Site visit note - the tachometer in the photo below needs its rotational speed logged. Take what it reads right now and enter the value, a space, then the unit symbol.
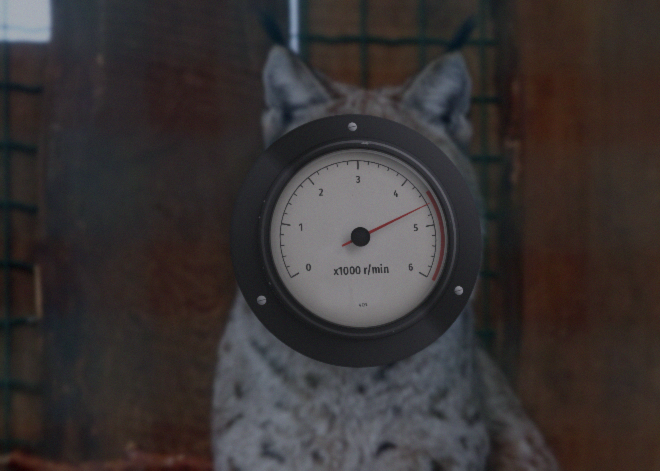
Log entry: 4600 rpm
